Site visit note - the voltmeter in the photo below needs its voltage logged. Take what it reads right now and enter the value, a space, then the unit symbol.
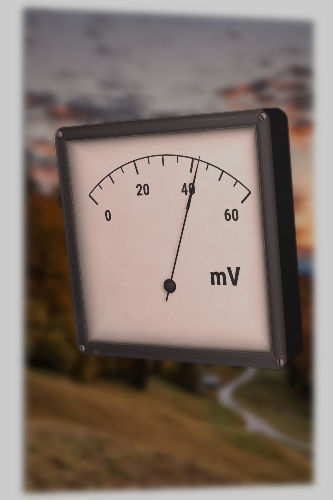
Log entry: 42.5 mV
